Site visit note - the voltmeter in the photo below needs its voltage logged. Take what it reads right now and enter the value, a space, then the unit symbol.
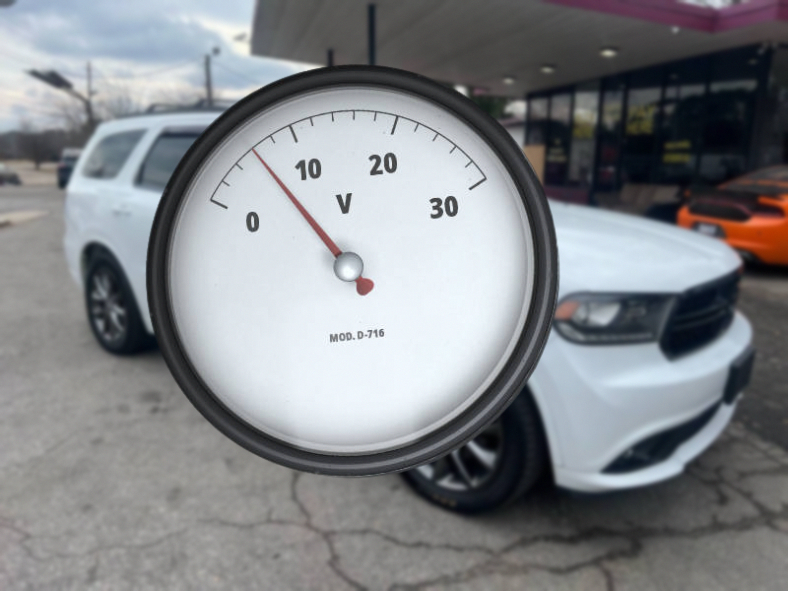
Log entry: 6 V
